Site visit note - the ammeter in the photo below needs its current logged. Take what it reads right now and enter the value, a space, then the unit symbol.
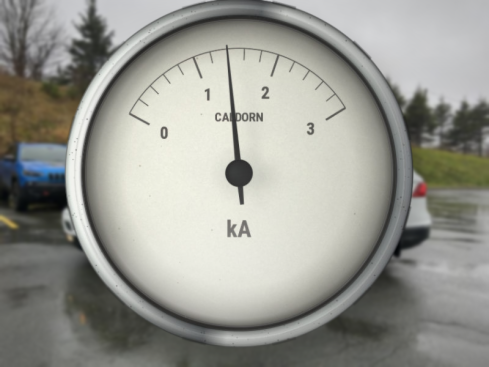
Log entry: 1.4 kA
